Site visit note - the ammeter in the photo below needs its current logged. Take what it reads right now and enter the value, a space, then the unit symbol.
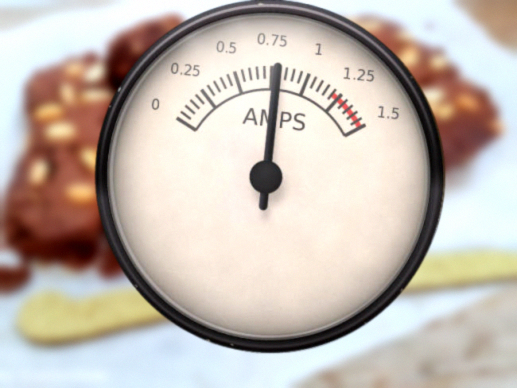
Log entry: 0.8 A
